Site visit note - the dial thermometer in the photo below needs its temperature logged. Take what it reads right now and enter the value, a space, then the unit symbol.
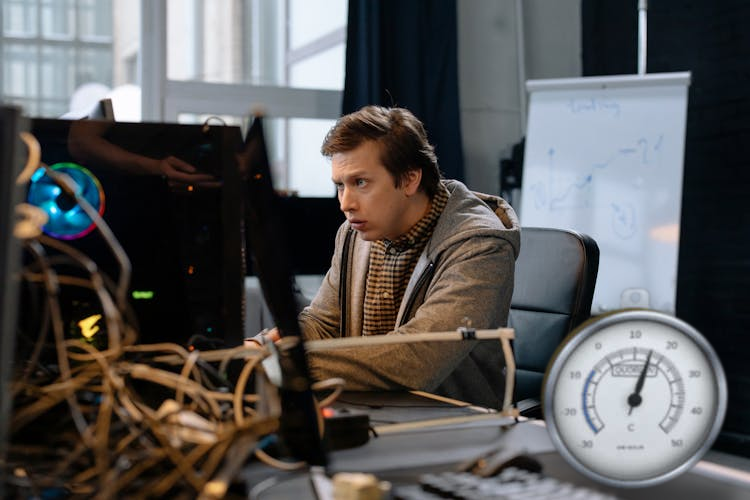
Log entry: 15 °C
